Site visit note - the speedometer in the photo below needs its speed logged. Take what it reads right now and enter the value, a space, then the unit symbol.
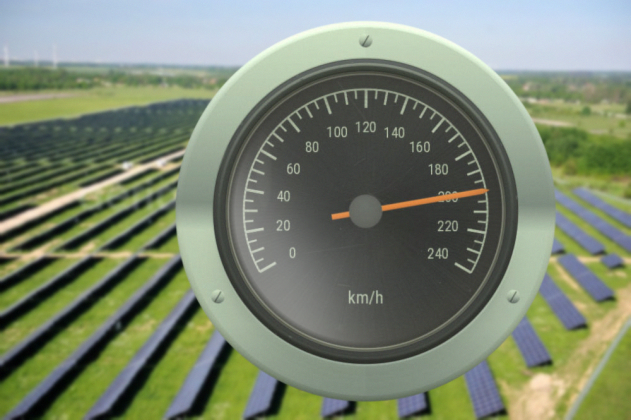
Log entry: 200 km/h
